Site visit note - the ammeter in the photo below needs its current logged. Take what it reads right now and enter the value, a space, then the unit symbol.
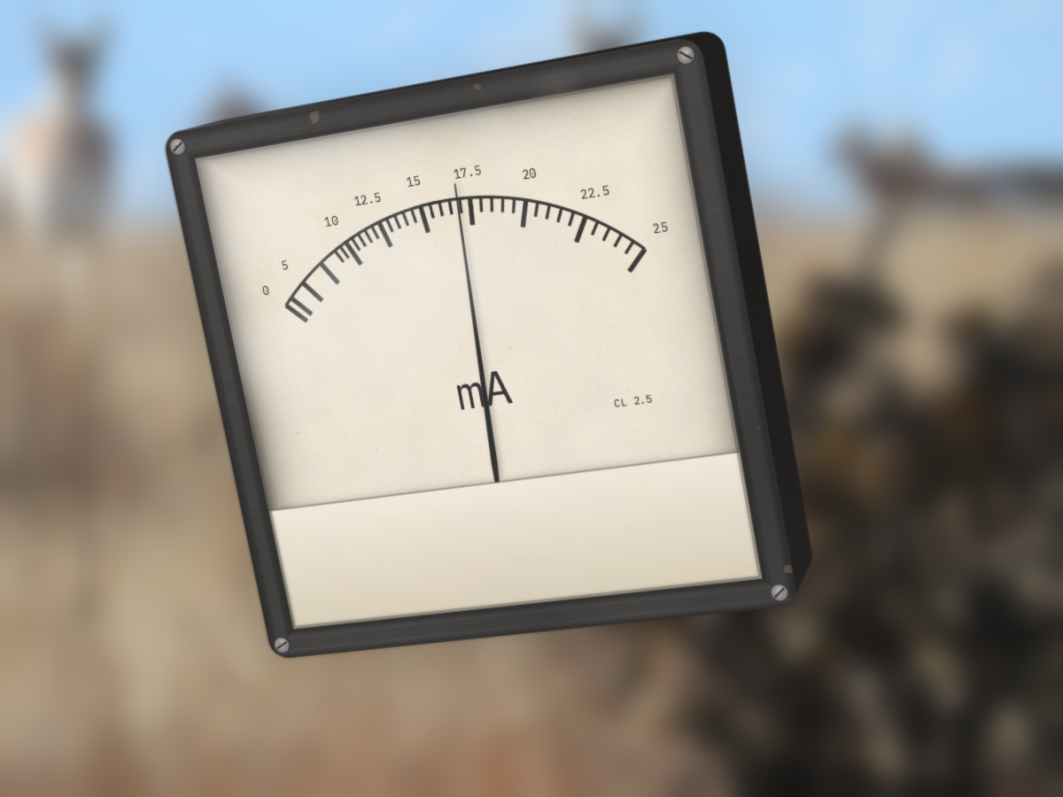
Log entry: 17 mA
